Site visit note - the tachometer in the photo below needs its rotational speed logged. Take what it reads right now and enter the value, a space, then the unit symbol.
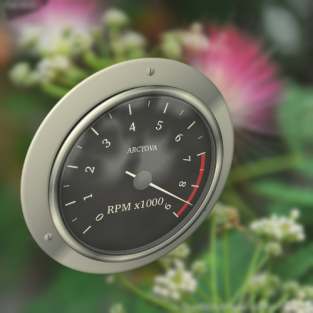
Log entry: 8500 rpm
